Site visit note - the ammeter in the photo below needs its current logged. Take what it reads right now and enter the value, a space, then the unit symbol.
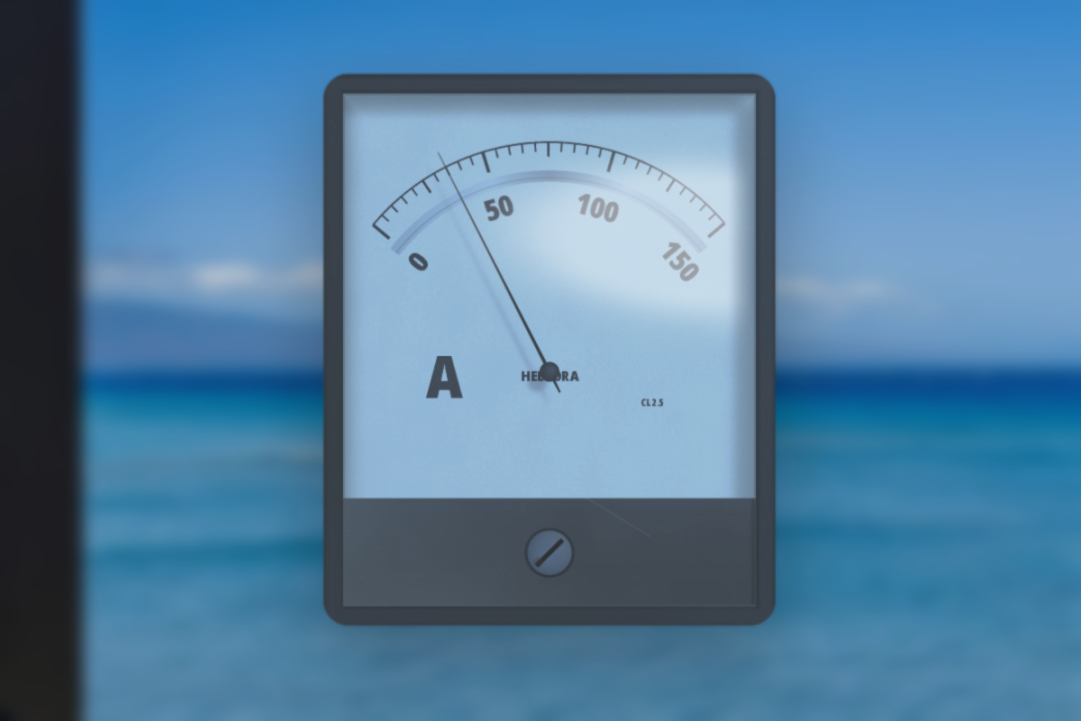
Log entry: 35 A
